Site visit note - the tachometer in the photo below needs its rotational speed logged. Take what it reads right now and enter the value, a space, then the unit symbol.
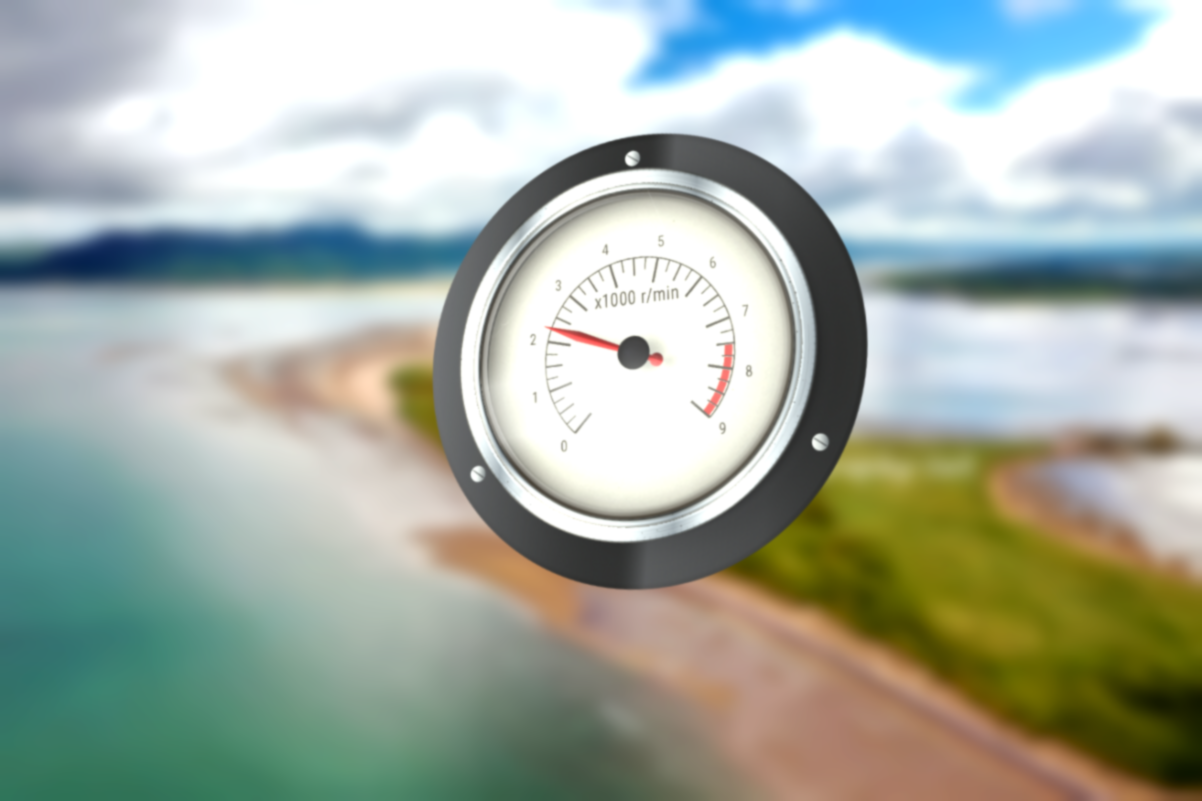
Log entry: 2250 rpm
